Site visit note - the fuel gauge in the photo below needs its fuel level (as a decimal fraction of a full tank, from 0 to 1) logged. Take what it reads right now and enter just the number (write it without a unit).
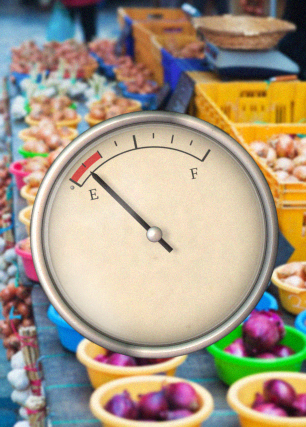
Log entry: 0.125
